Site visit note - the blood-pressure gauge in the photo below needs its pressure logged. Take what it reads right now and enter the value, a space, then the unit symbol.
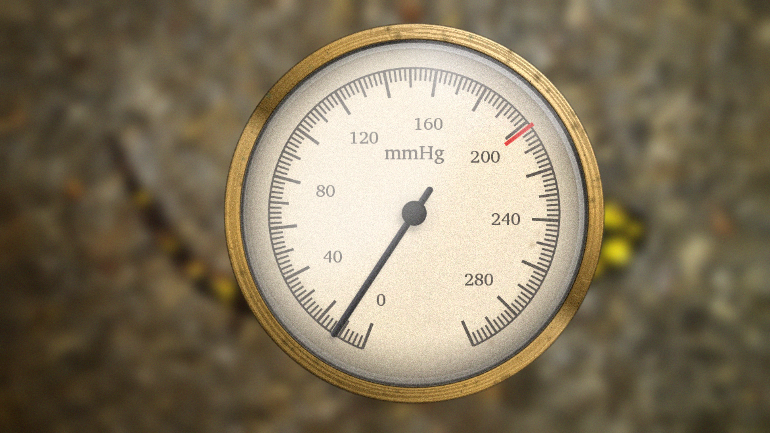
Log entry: 12 mmHg
